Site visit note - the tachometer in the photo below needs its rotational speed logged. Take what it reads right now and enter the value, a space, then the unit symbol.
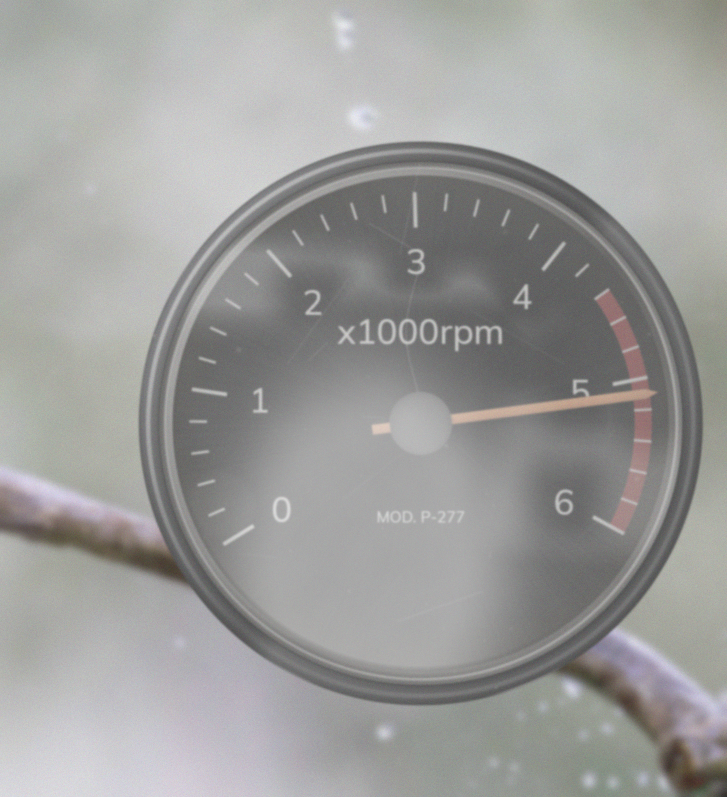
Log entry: 5100 rpm
